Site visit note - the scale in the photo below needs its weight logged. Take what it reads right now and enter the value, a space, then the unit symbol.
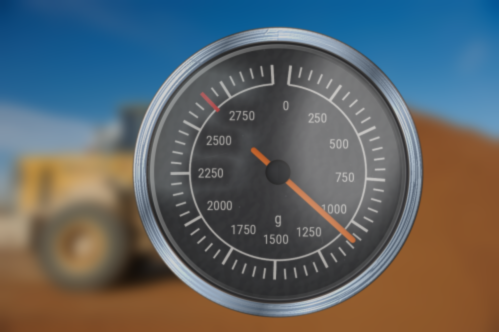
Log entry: 1075 g
